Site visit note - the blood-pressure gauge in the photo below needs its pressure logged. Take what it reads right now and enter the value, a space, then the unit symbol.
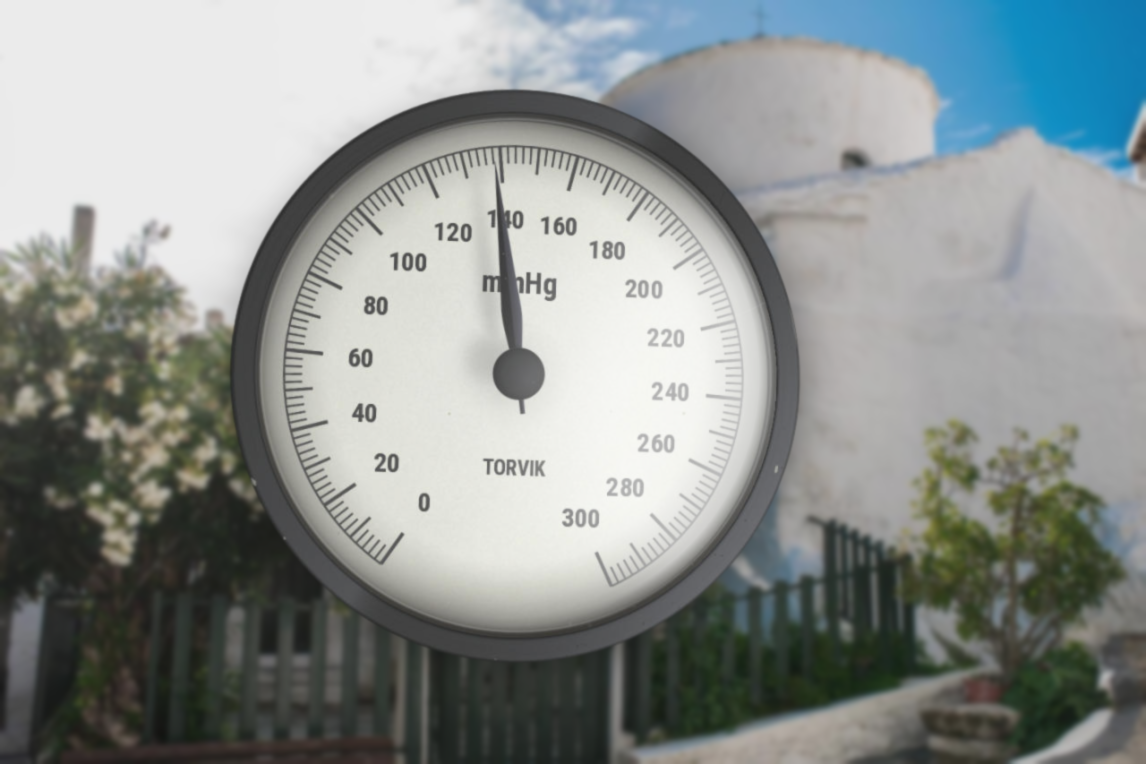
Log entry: 138 mmHg
